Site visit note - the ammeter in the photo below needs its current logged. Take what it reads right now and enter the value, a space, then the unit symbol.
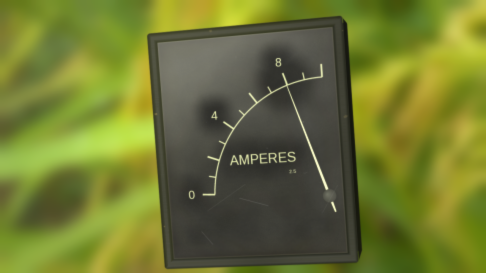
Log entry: 8 A
